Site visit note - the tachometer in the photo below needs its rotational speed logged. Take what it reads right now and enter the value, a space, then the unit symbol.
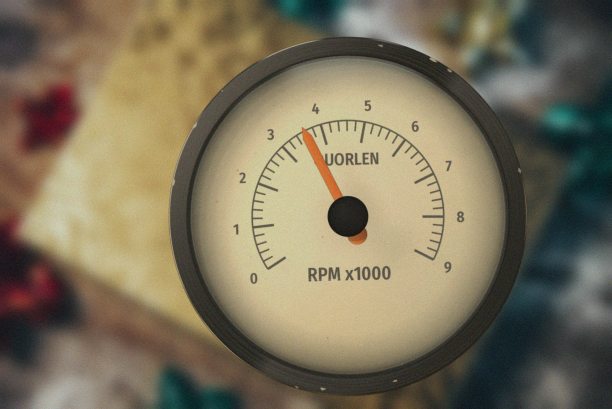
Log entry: 3600 rpm
